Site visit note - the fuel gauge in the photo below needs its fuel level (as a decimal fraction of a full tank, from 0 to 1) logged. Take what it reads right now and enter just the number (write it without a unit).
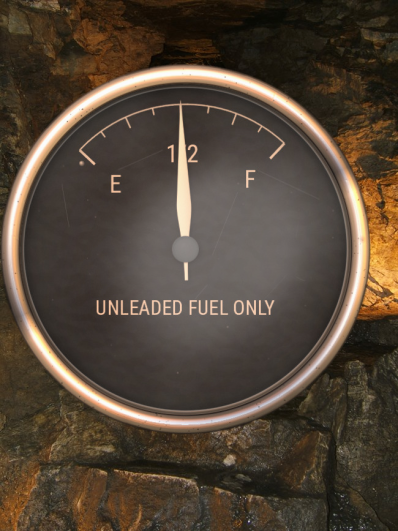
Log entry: 0.5
